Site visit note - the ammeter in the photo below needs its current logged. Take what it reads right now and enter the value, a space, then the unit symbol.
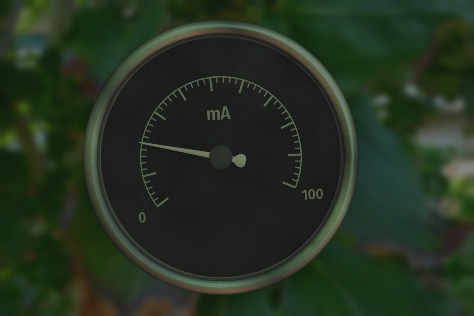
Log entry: 20 mA
